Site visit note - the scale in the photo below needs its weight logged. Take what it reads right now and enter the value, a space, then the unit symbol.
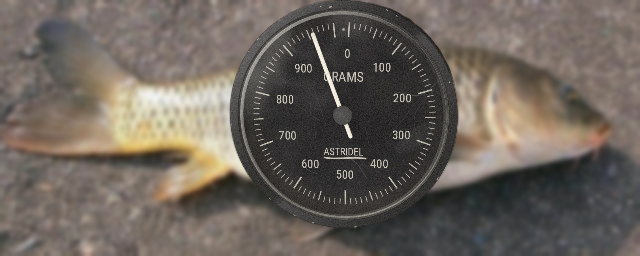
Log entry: 960 g
